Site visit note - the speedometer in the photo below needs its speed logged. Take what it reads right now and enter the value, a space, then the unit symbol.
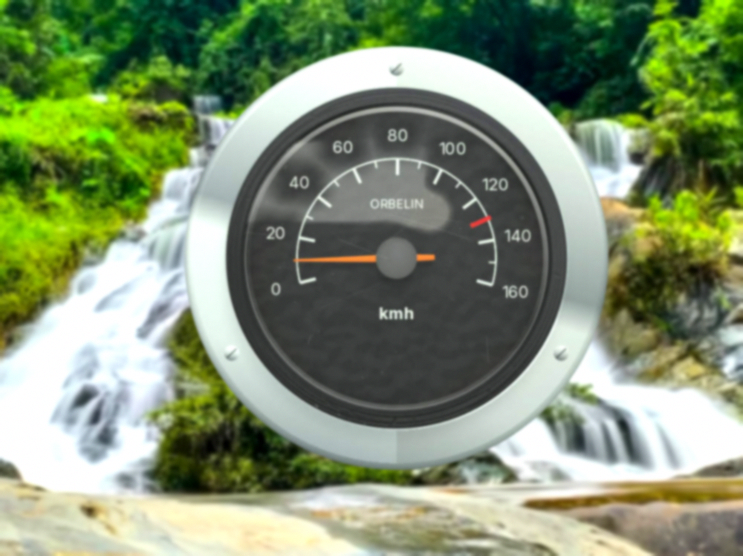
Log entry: 10 km/h
